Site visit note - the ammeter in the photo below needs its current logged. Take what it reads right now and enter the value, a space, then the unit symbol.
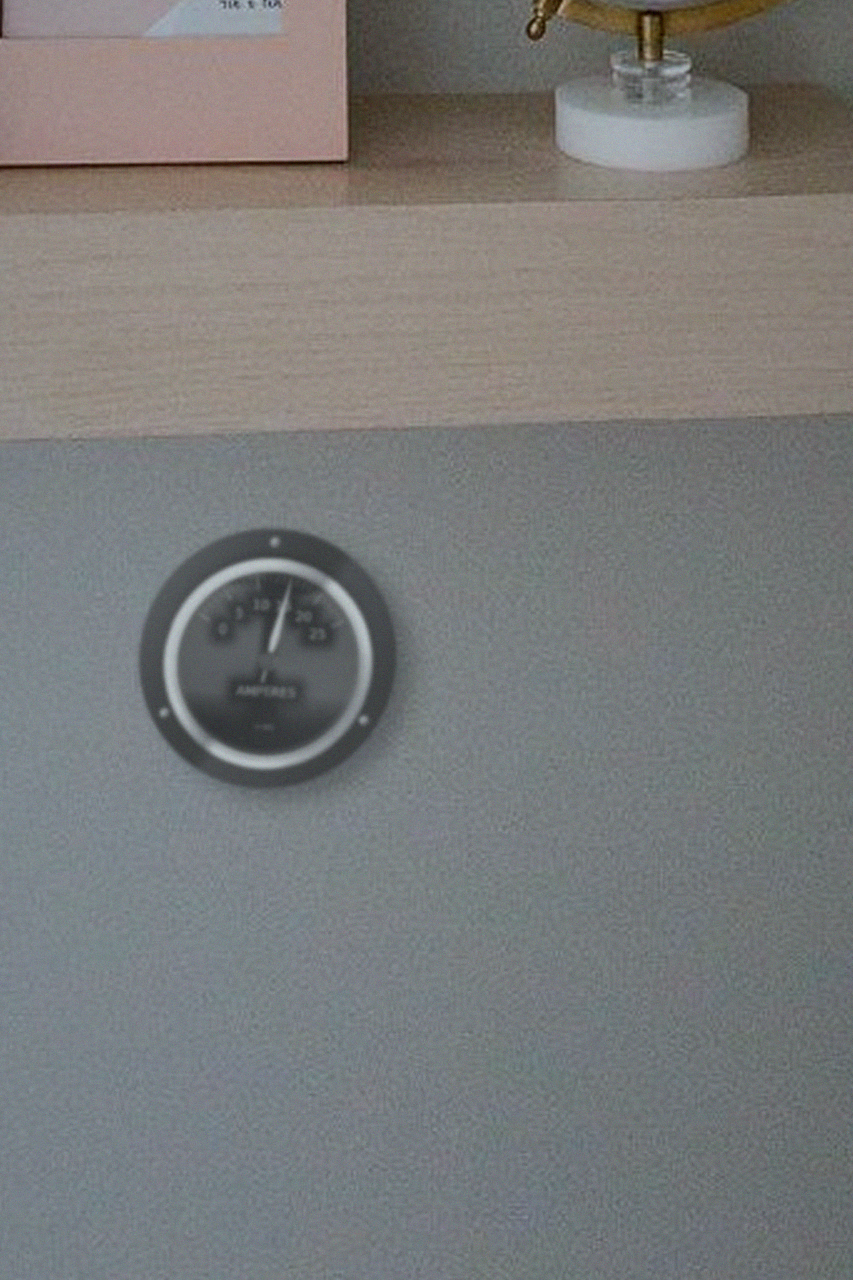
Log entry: 15 A
